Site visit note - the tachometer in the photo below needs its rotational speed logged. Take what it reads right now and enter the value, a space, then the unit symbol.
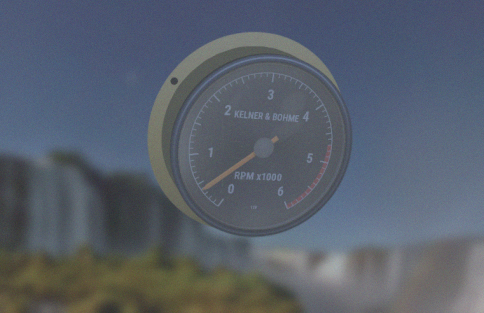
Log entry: 400 rpm
